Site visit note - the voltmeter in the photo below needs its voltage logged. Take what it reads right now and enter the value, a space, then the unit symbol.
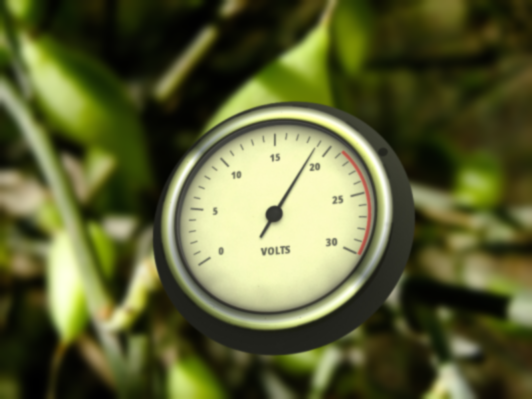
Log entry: 19 V
